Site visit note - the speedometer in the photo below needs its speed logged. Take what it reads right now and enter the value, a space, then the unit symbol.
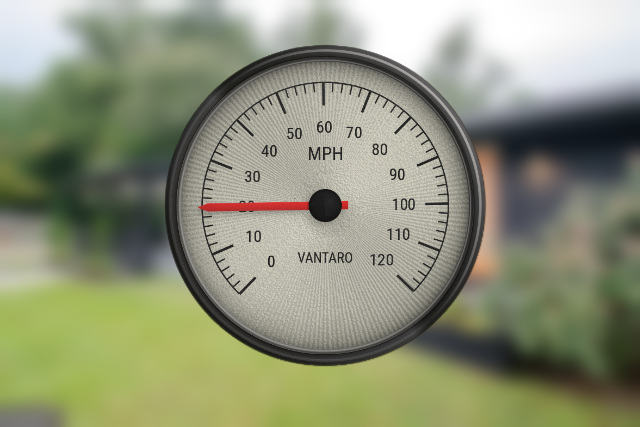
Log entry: 20 mph
